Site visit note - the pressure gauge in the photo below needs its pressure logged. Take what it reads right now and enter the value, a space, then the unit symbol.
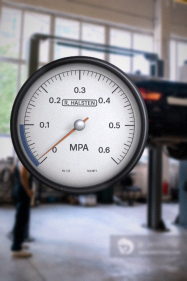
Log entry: 0.01 MPa
